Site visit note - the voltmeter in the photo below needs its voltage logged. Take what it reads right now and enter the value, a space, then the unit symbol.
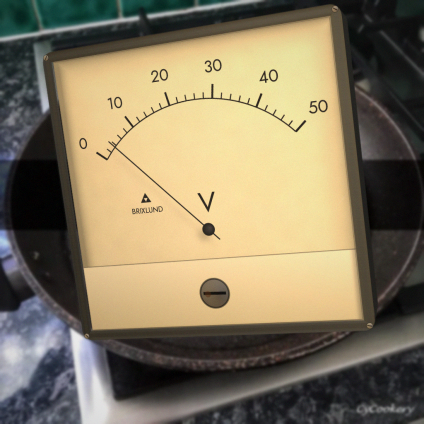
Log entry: 4 V
